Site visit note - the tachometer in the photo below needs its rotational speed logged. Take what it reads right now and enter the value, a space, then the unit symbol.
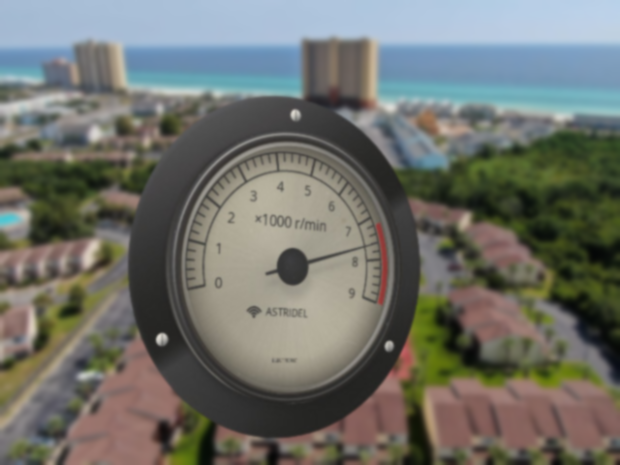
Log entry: 7600 rpm
